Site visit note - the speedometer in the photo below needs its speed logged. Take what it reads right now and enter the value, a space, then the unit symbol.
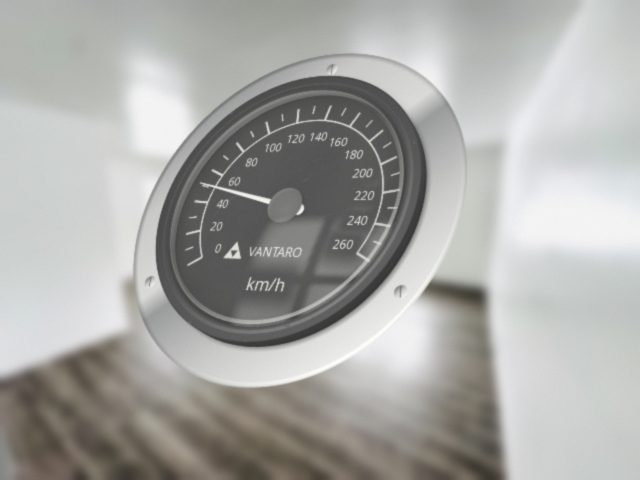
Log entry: 50 km/h
